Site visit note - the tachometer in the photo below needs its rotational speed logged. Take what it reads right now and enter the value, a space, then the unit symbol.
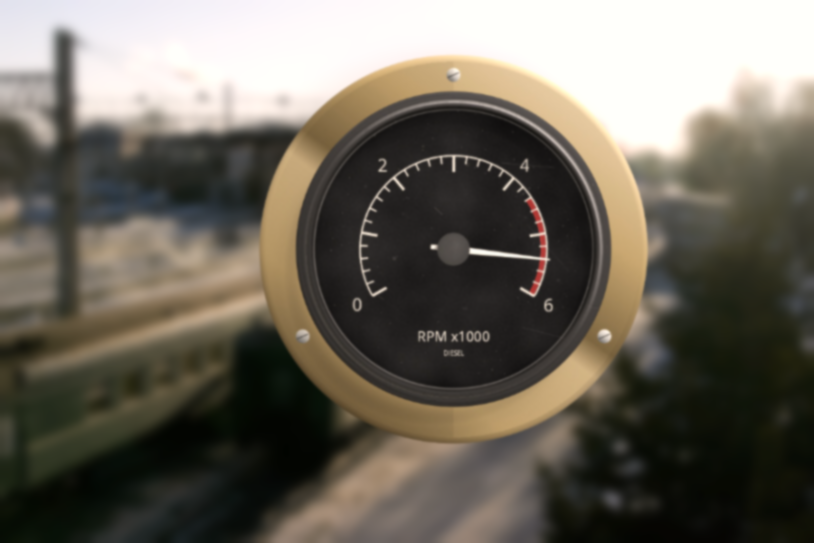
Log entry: 5400 rpm
